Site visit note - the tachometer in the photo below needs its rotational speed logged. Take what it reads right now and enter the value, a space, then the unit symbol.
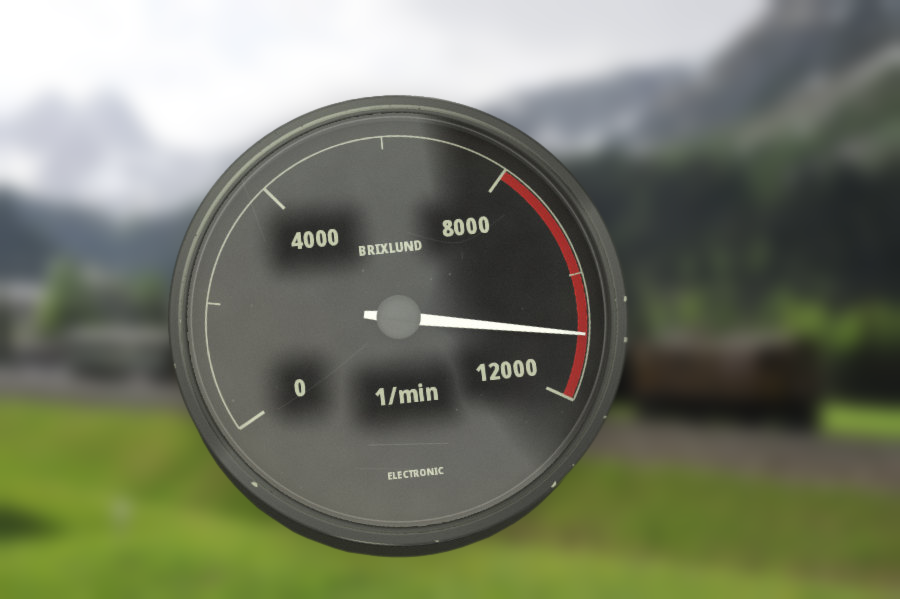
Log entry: 11000 rpm
